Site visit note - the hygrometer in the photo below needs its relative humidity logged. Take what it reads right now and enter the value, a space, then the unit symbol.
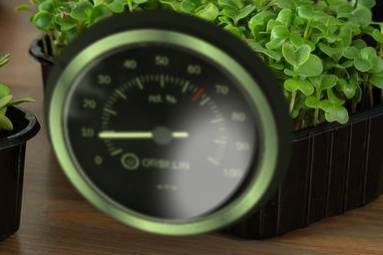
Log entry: 10 %
